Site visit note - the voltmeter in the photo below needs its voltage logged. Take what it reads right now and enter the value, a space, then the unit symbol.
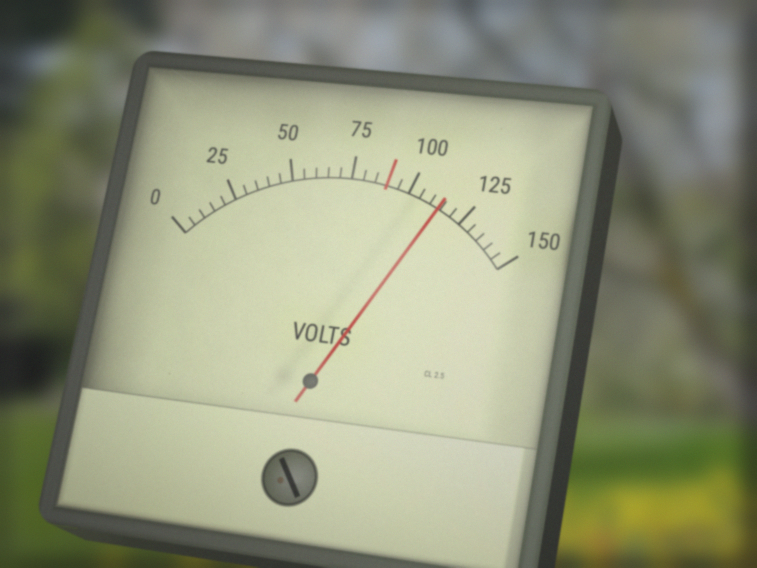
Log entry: 115 V
